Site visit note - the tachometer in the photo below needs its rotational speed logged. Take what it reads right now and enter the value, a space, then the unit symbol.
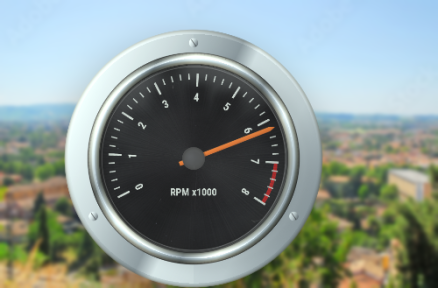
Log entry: 6200 rpm
